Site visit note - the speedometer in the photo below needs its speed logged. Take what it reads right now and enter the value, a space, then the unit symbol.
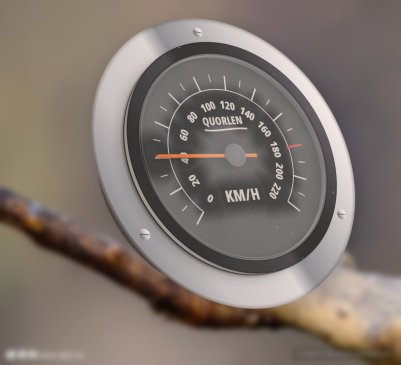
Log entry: 40 km/h
